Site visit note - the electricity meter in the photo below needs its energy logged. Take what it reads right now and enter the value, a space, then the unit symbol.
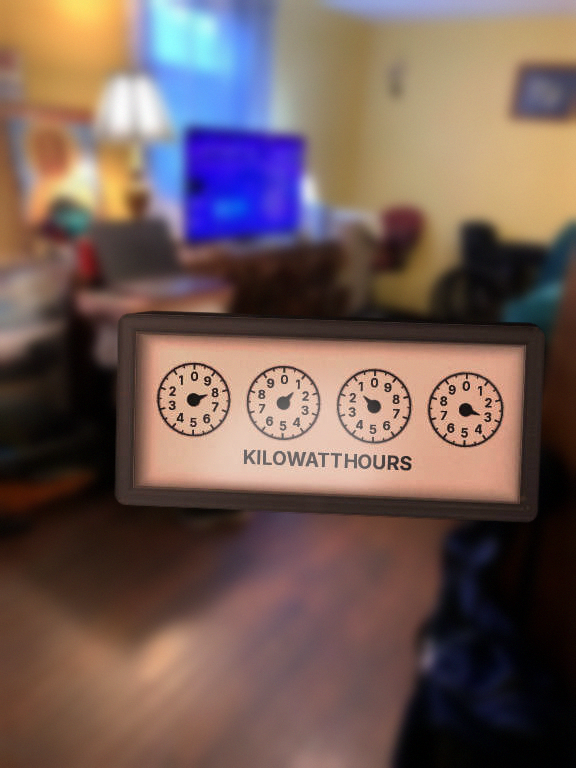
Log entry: 8113 kWh
